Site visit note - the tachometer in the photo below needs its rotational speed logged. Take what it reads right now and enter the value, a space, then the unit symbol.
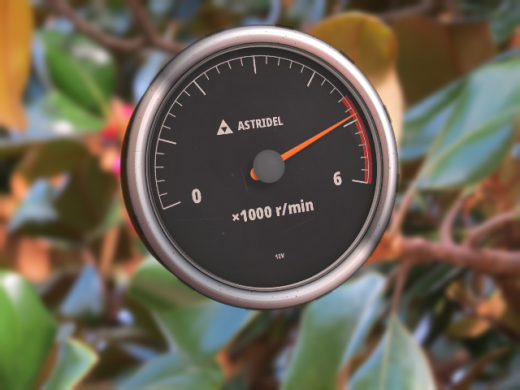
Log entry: 4900 rpm
